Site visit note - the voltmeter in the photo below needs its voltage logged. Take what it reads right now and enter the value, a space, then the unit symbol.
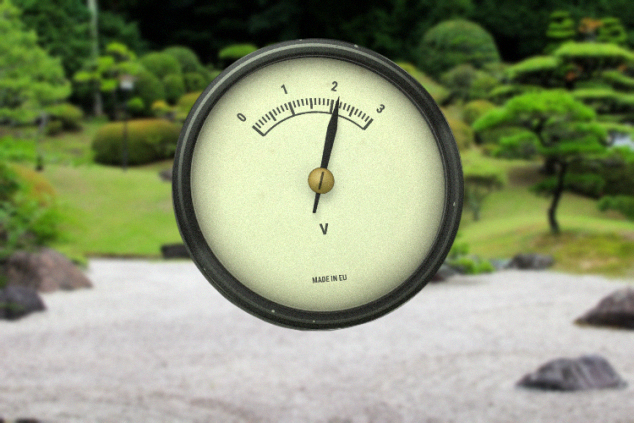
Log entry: 2.1 V
